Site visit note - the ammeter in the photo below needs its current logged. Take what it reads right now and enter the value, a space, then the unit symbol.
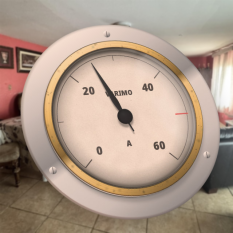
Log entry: 25 A
